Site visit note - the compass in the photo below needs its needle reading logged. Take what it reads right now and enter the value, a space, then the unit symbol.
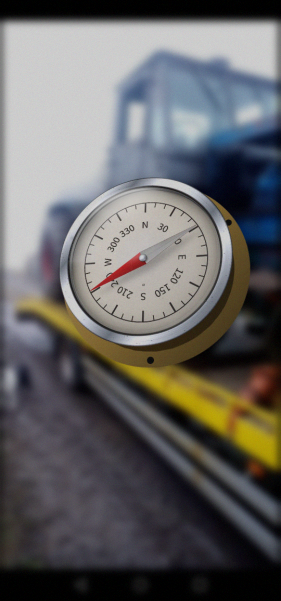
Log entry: 240 °
